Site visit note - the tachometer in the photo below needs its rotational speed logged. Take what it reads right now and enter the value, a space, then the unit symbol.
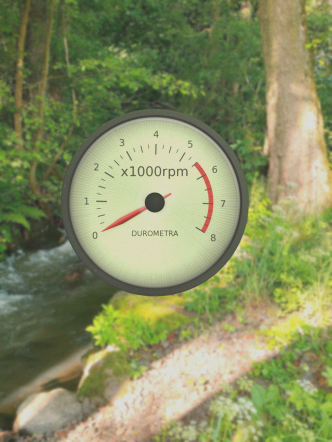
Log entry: 0 rpm
